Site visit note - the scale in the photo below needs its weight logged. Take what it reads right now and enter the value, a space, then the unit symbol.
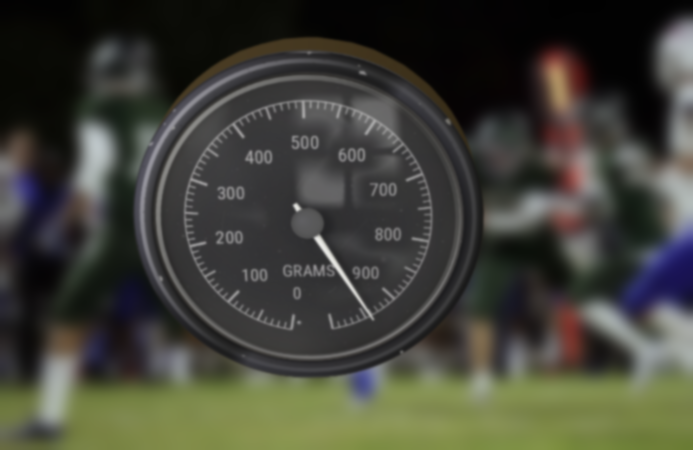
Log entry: 940 g
